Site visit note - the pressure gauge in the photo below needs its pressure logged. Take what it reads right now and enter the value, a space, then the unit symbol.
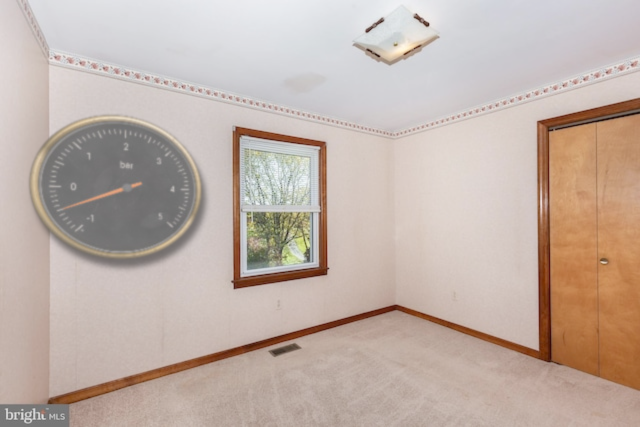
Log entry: -0.5 bar
